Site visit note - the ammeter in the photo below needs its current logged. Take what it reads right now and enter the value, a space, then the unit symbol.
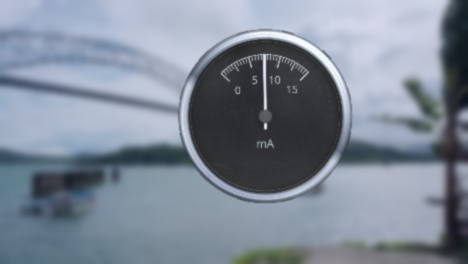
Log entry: 7.5 mA
